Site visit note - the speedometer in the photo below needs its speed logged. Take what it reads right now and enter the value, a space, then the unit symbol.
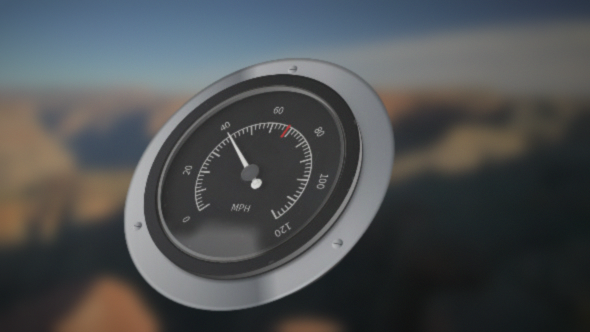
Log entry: 40 mph
